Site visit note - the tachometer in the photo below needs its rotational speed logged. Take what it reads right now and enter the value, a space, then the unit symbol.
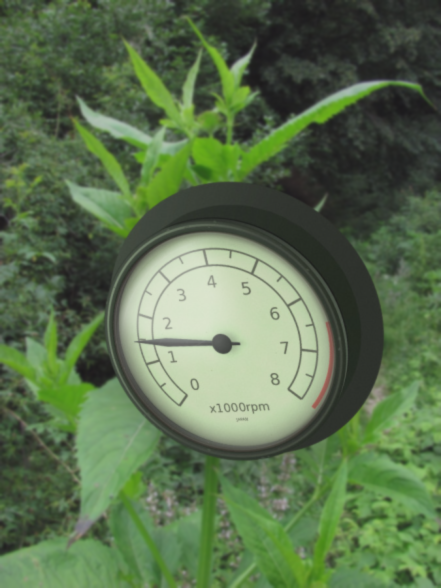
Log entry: 1500 rpm
